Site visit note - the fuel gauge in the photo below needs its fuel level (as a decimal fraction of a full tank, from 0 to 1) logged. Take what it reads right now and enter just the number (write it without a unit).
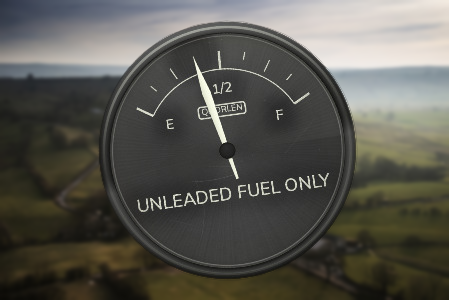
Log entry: 0.375
